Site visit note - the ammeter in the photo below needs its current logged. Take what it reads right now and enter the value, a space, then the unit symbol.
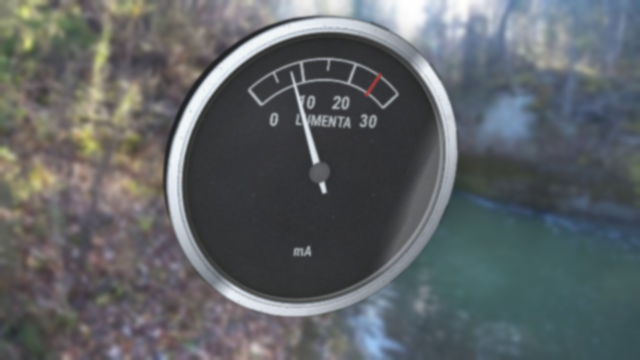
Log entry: 7.5 mA
